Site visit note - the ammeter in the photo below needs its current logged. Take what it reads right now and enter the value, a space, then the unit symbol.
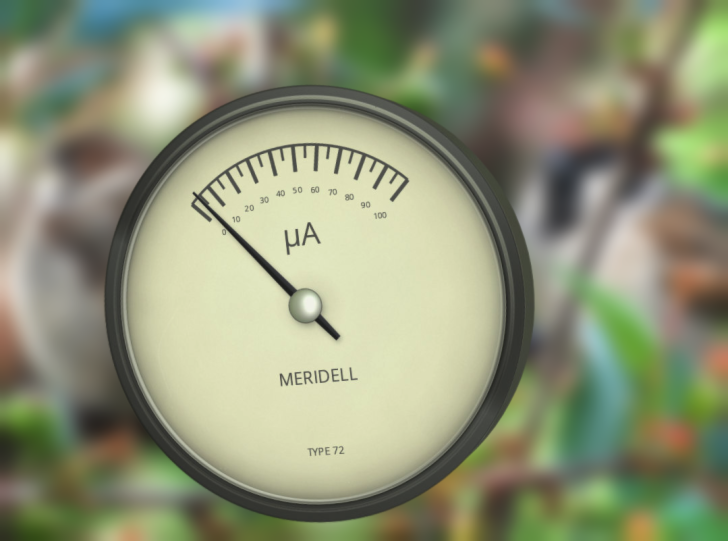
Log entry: 5 µA
